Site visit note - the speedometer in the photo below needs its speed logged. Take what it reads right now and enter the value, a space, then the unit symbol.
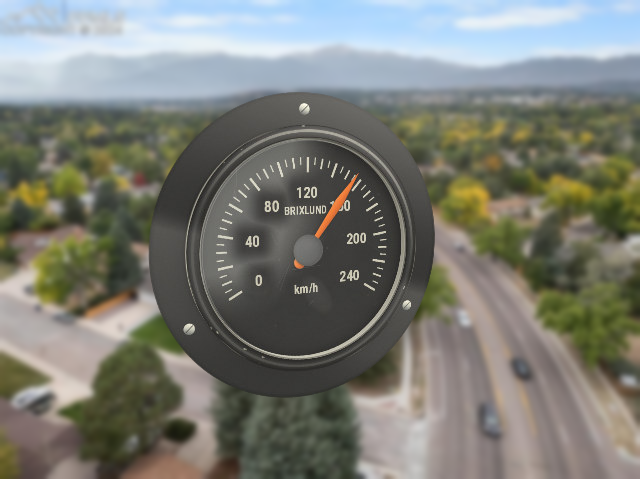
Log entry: 155 km/h
